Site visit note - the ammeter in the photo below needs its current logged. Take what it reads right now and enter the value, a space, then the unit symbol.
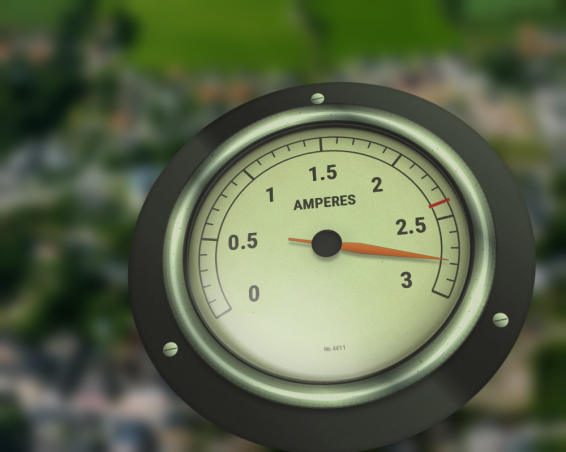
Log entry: 2.8 A
